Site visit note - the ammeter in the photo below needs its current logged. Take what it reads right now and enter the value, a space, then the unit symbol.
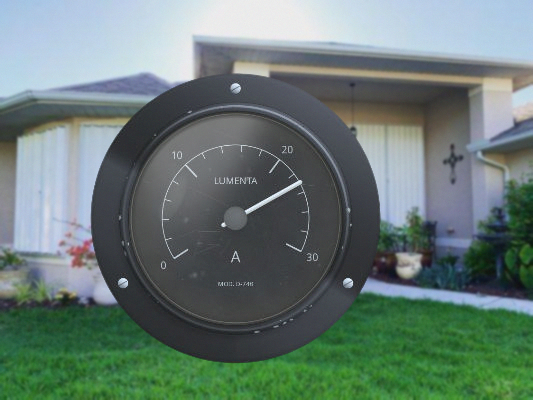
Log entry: 23 A
